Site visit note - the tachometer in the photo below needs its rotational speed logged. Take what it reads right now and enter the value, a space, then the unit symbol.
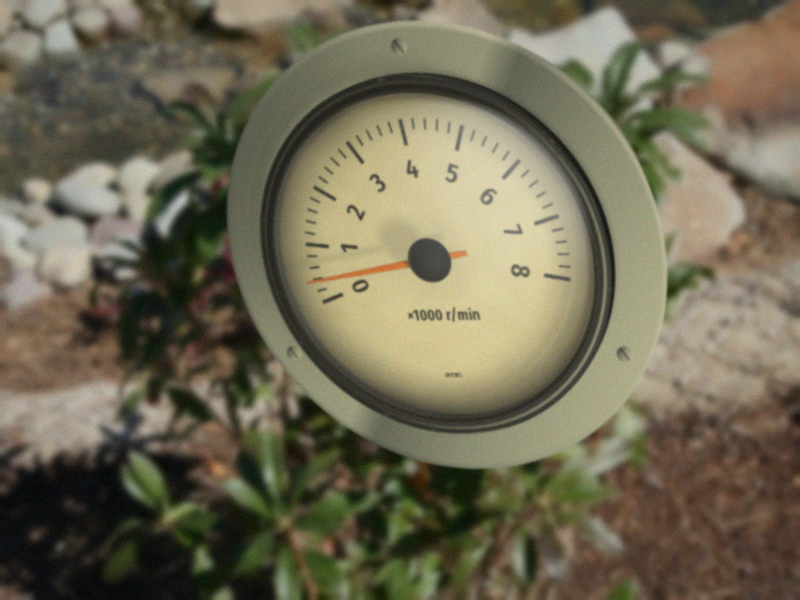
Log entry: 400 rpm
